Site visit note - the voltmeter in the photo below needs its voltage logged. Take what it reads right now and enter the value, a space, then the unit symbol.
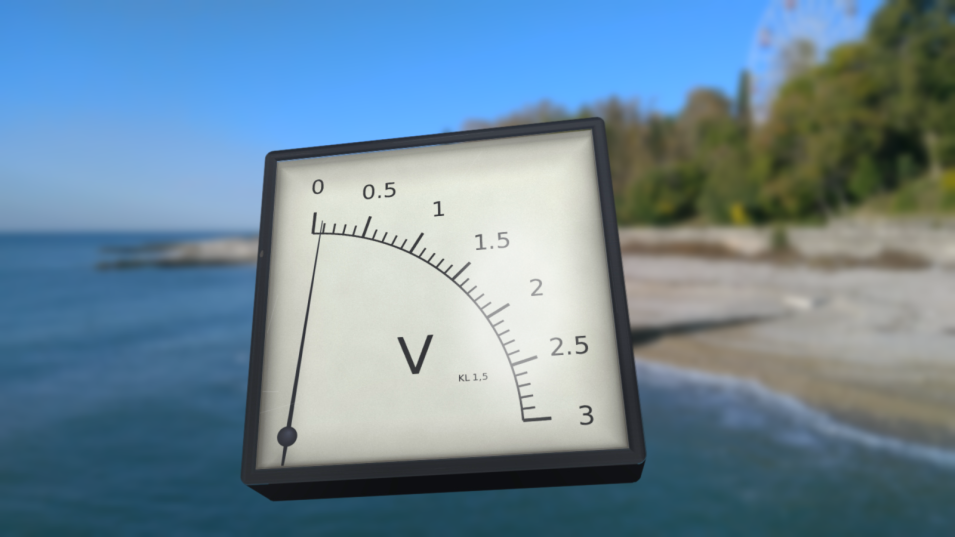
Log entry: 0.1 V
